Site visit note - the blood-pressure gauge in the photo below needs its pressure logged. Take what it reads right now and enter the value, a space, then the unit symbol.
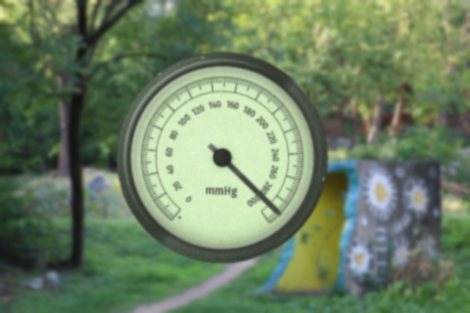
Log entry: 290 mmHg
